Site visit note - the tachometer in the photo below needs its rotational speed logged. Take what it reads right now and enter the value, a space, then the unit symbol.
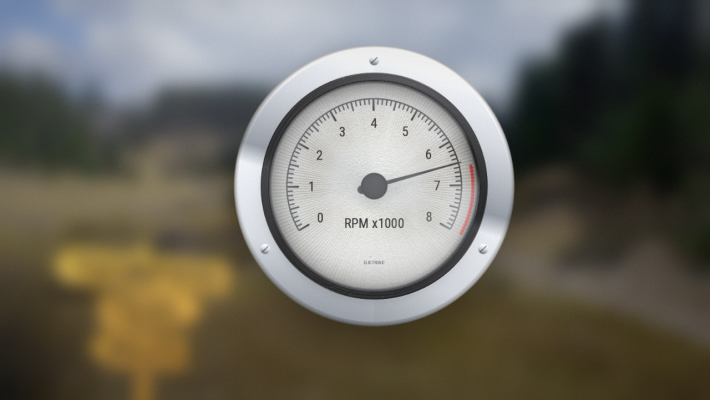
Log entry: 6500 rpm
